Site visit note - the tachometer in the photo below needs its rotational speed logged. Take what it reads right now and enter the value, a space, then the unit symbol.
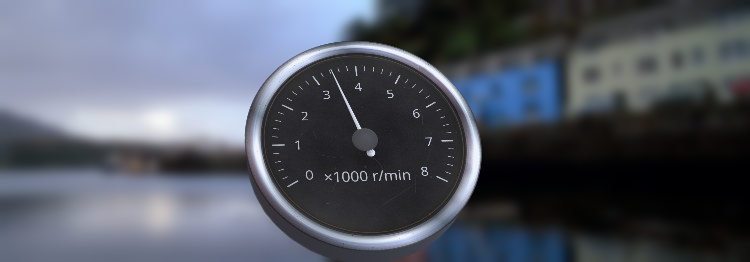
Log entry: 3400 rpm
